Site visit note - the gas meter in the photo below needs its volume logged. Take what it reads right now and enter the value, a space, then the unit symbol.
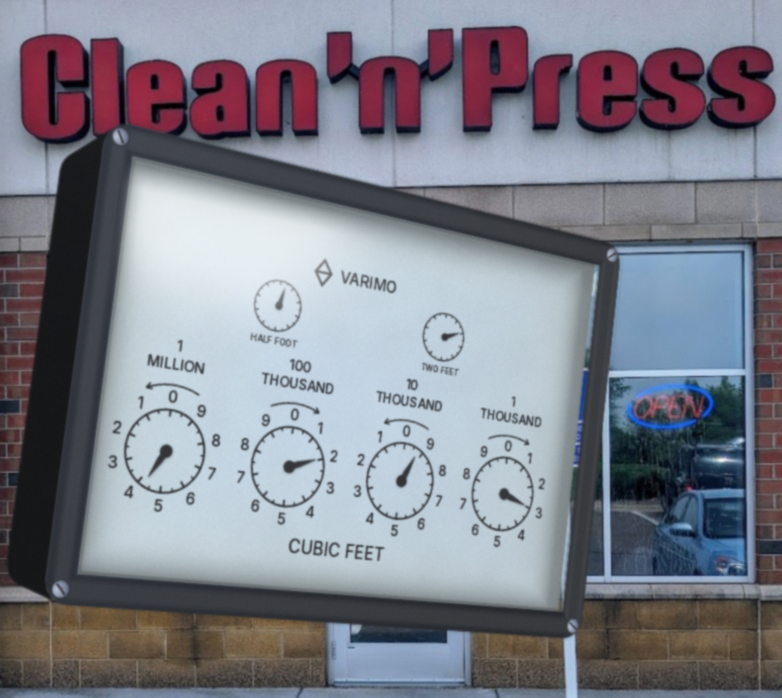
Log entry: 419300 ft³
